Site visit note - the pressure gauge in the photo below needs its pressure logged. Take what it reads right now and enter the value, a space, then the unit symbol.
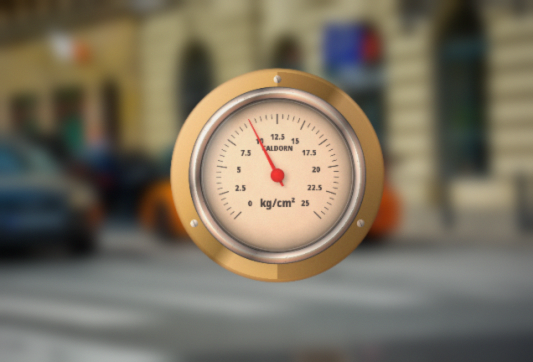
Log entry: 10 kg/cm²
